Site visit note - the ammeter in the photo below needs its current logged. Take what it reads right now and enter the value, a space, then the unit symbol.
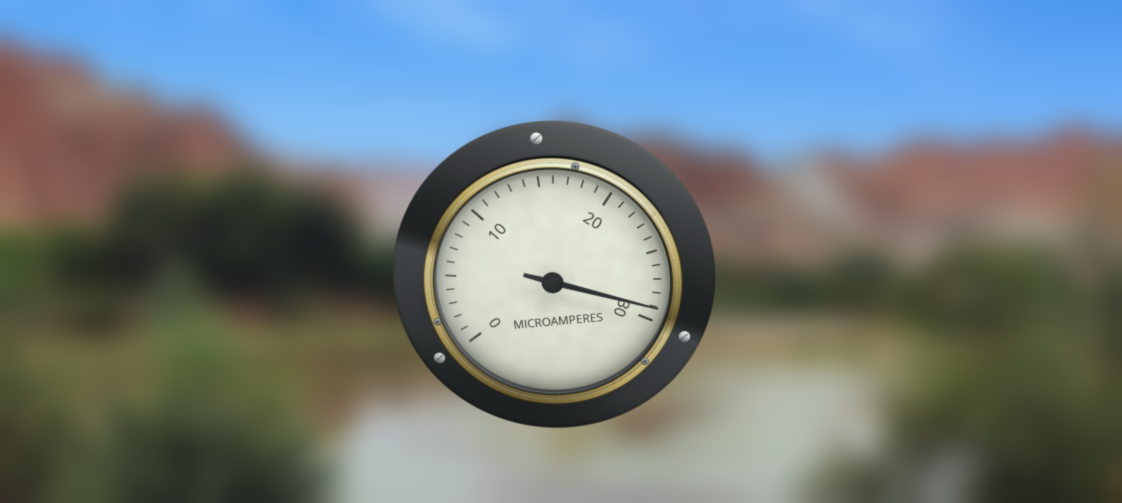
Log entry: 29 µA
